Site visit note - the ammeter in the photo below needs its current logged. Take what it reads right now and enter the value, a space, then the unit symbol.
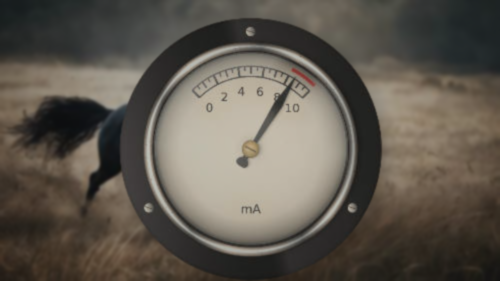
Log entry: 8.5 mA
